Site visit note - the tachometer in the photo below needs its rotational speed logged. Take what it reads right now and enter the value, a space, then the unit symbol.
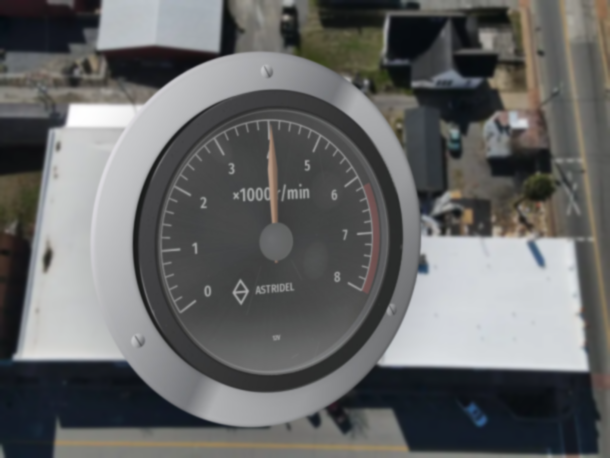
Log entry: 4000 rpm
